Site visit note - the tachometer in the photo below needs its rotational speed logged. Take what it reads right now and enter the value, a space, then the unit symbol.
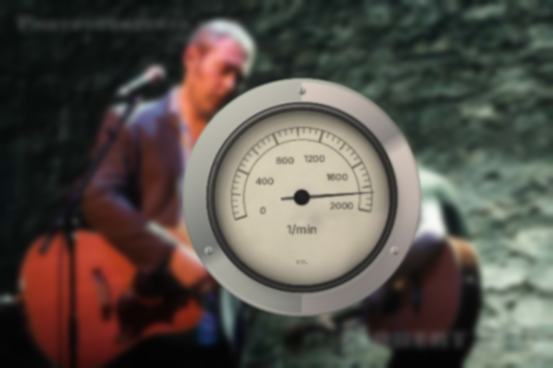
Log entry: 1850 rpm
